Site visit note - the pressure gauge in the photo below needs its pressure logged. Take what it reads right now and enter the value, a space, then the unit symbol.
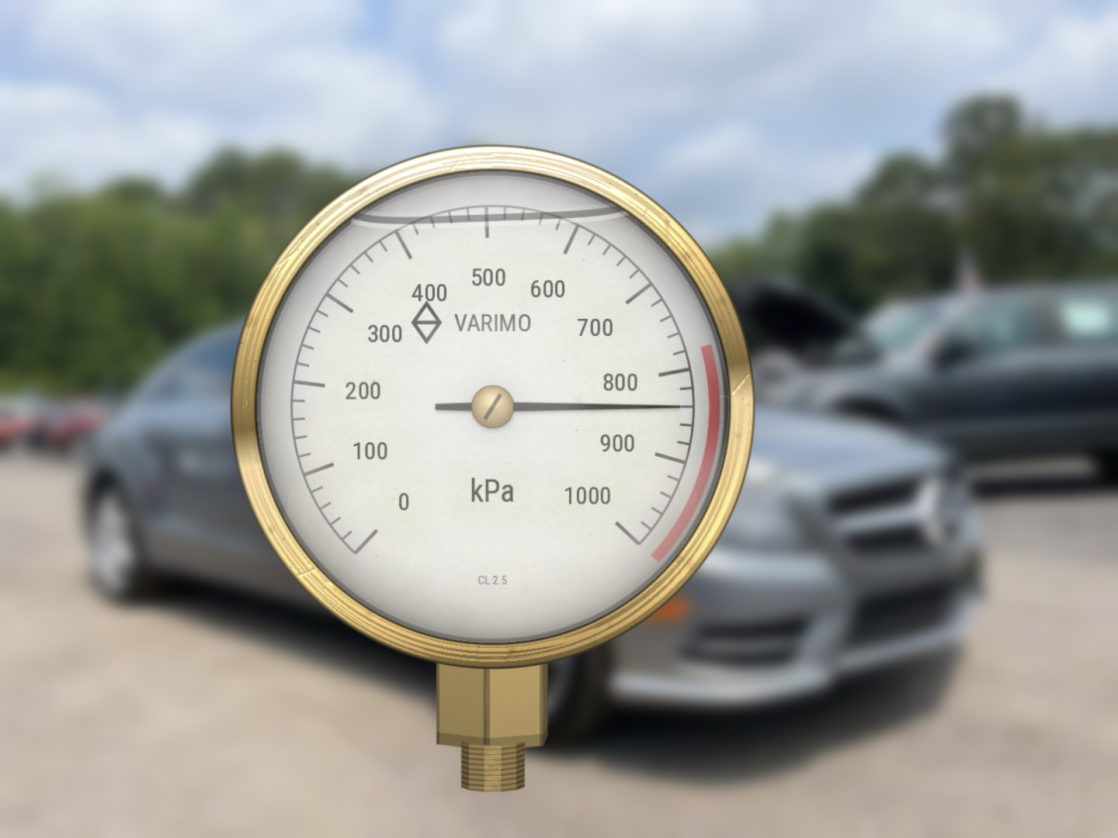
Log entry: 840 kPa
